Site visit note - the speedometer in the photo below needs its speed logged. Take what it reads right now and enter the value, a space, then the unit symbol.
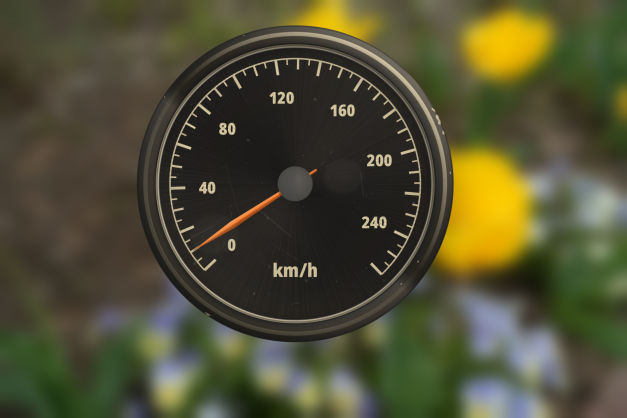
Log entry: 10 km/h
